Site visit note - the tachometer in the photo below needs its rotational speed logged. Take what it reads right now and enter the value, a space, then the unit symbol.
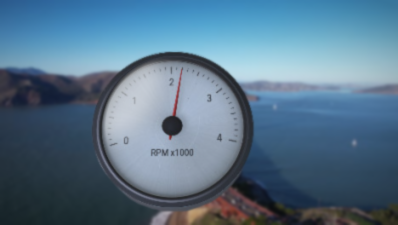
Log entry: 2200 rpm
